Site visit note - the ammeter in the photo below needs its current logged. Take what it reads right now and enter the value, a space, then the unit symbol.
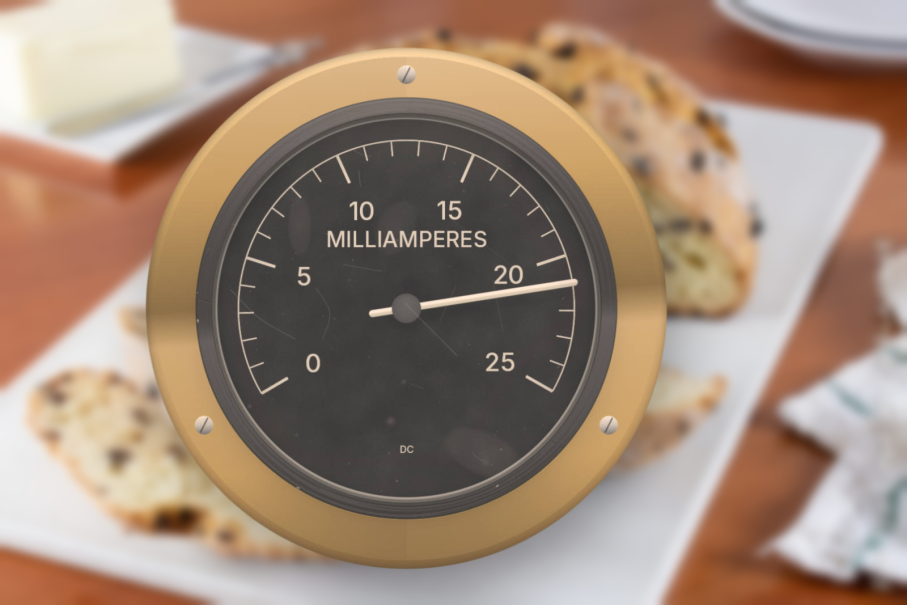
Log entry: 21 mA
